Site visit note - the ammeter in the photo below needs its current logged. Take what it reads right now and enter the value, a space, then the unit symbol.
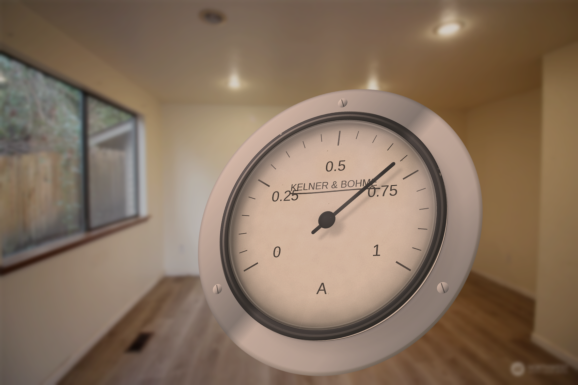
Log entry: 0.7 A
